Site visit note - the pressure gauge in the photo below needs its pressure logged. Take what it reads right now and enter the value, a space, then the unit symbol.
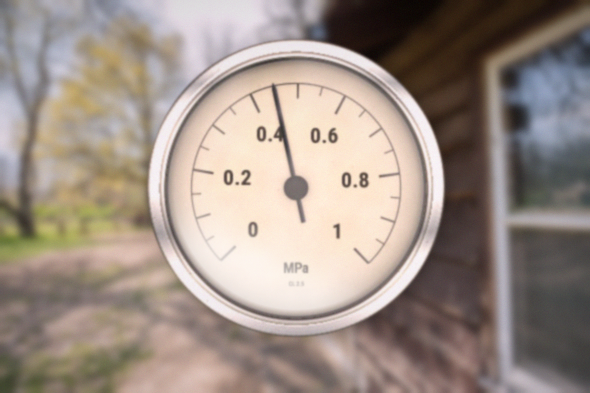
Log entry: 0.45 MPa
